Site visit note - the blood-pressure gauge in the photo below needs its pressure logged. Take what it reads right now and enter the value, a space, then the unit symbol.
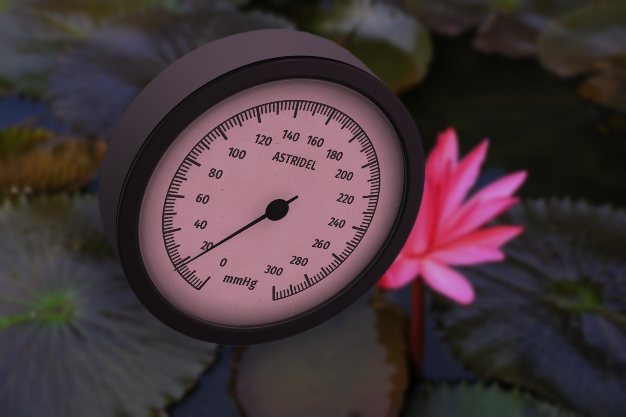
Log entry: 20 mmHg
